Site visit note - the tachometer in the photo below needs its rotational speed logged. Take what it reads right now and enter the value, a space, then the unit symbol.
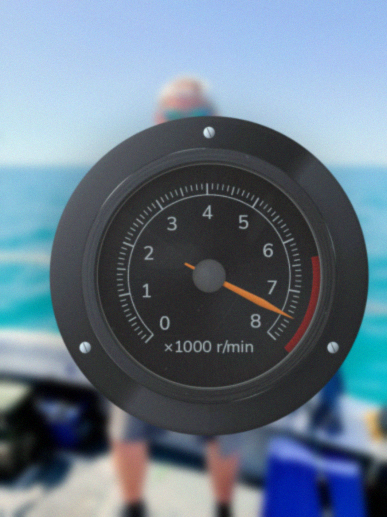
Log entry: 7500 rpm
